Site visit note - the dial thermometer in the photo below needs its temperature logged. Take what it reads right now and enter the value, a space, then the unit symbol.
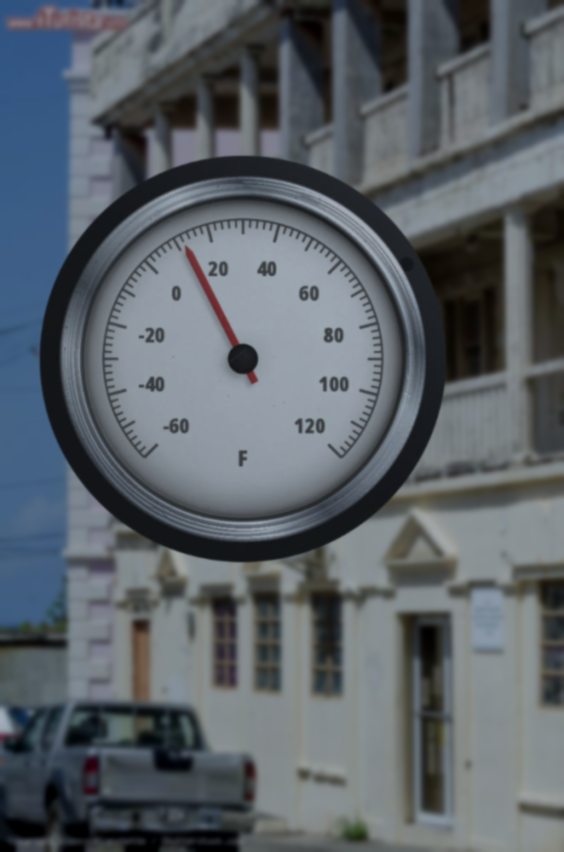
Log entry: 12 °F
